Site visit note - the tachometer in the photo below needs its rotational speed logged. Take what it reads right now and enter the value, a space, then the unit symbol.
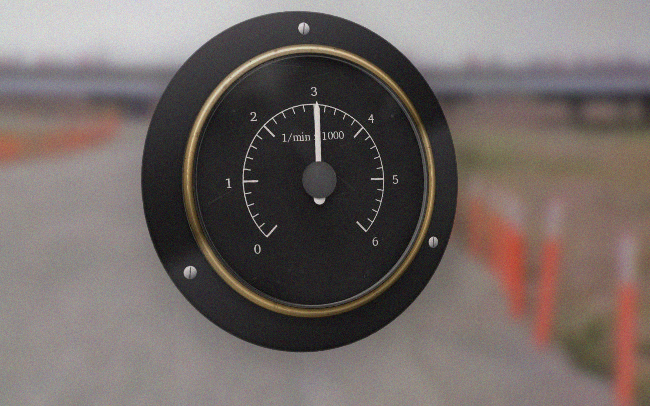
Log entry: 3000 rpm
